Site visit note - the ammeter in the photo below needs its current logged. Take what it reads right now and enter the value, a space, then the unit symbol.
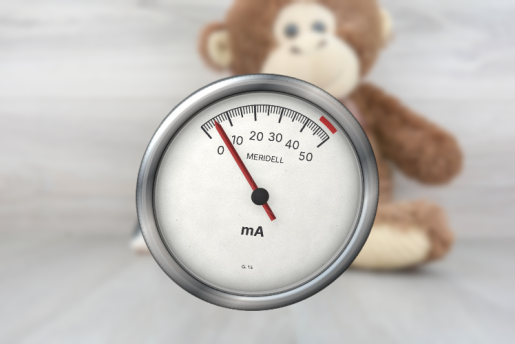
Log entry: 5 mA
